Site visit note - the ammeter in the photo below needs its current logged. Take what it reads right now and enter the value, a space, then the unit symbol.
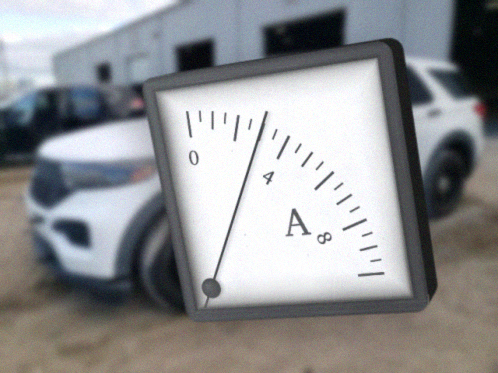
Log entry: 3 A
